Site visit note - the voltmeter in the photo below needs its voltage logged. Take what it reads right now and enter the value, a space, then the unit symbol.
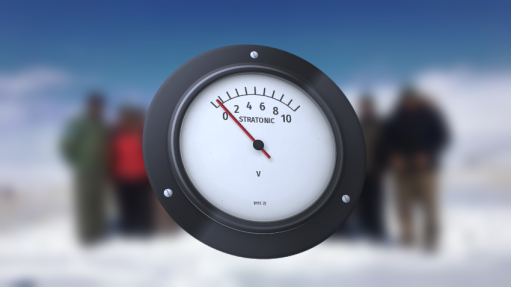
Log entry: 0.5 V
